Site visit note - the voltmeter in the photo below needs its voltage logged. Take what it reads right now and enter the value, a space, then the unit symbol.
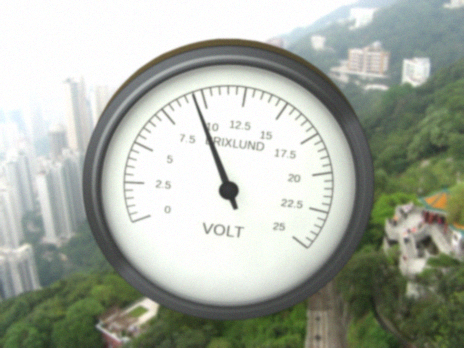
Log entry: 9.5 V
